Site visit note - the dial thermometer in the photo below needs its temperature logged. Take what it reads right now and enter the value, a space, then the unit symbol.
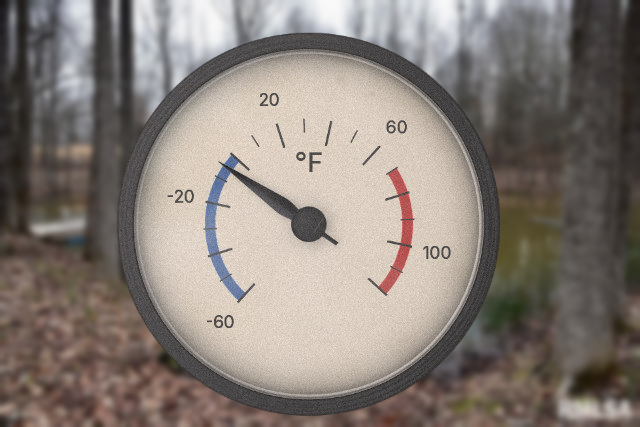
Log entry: -5 °F
